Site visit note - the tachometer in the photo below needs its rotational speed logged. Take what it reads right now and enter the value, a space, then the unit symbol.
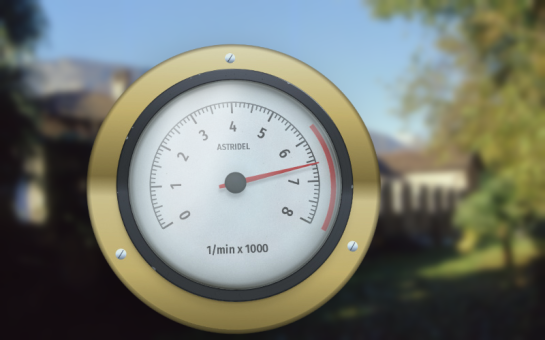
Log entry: 6600 rpm
